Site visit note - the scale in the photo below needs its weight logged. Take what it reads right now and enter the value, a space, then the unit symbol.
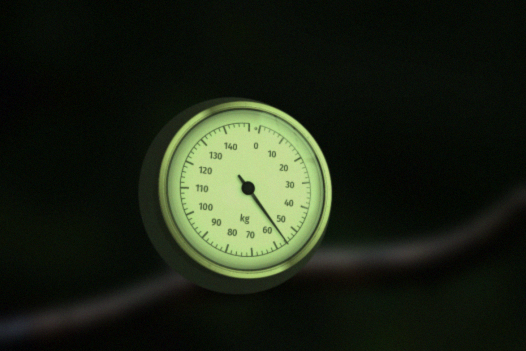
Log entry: 56 kg
